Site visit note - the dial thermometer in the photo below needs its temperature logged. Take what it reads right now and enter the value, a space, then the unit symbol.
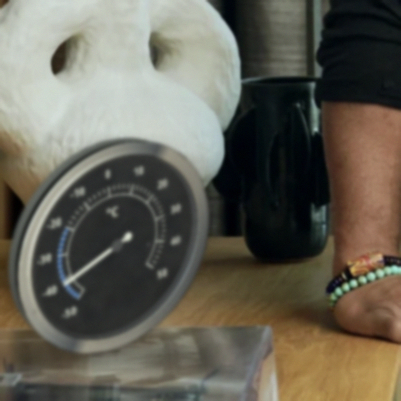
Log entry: -40 °C
